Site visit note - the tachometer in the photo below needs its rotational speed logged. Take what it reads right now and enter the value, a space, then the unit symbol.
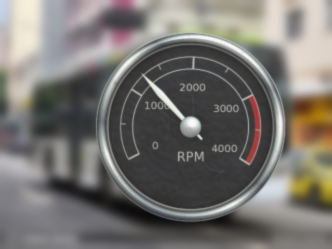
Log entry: 1250 rpm
